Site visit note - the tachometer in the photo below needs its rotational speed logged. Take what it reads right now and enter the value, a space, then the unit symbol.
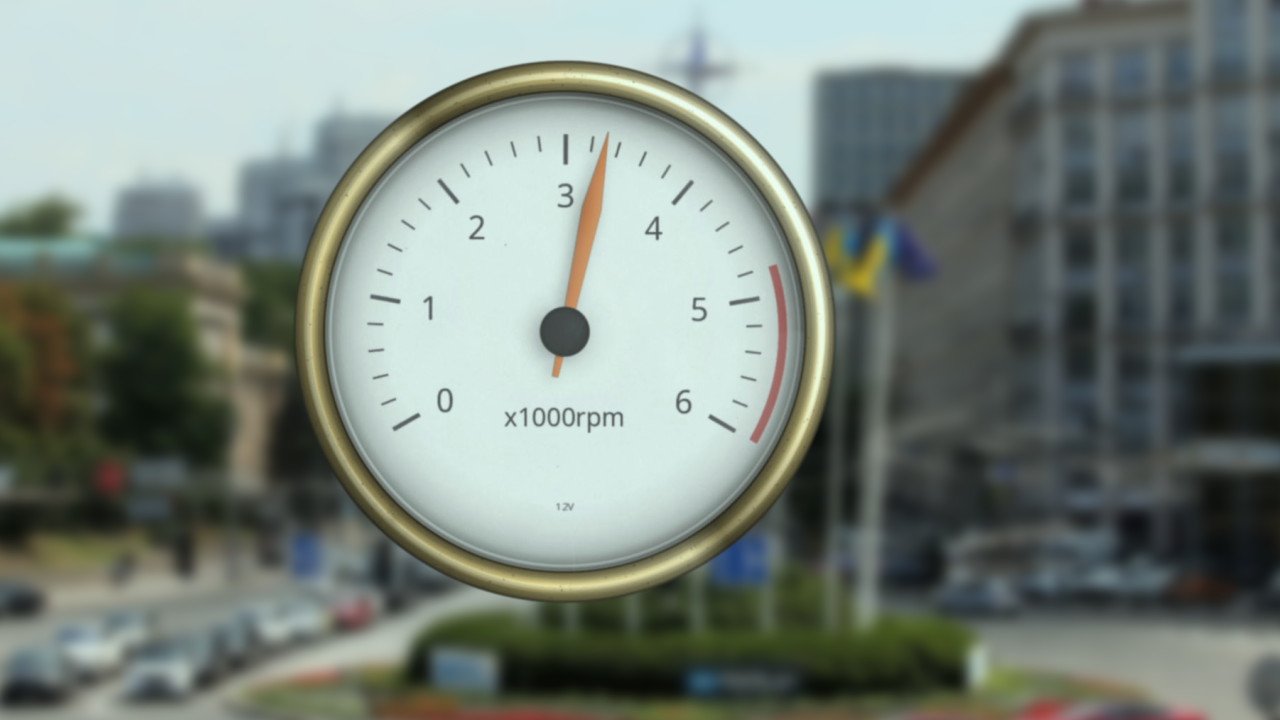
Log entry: 3300 rpm
